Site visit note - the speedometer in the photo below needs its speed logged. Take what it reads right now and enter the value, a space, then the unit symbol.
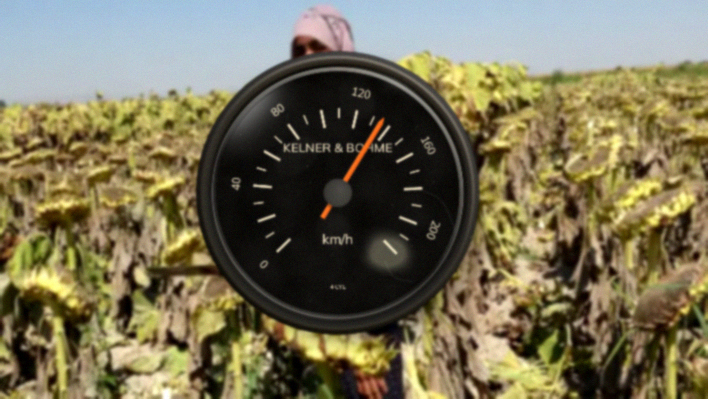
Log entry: 135 km/h
